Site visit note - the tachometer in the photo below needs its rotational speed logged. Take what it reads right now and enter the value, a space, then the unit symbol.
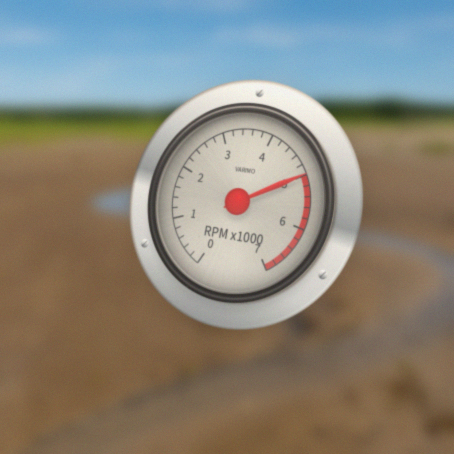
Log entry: 5000 rpm
